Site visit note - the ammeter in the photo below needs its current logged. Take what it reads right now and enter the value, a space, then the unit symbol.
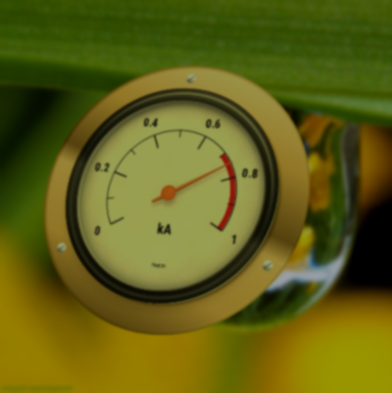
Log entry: 0.75 kA
